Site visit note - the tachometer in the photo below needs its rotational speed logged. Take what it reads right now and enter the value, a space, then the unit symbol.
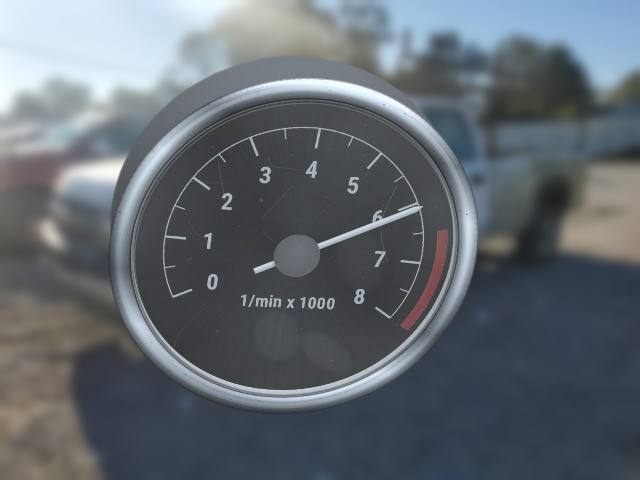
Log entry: 6000 rpm
